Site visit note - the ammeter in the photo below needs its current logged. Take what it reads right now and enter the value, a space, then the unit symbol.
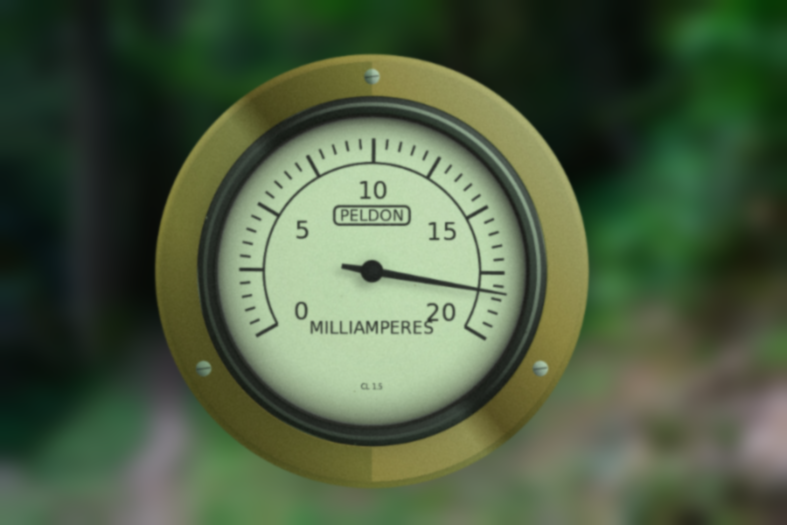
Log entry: 18.25 mA
